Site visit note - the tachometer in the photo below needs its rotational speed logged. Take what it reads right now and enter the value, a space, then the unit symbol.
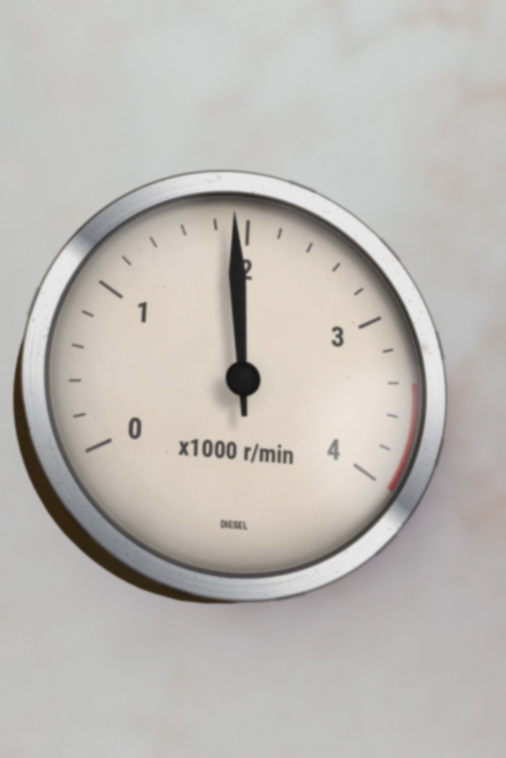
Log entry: 1900 rpm
